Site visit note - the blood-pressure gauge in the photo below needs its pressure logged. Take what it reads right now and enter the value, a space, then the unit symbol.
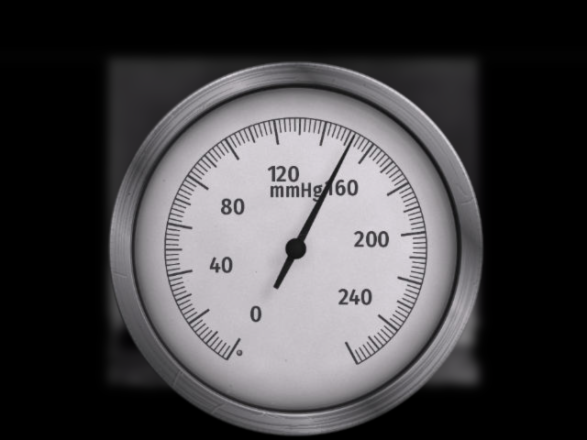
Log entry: 152 mmHg
